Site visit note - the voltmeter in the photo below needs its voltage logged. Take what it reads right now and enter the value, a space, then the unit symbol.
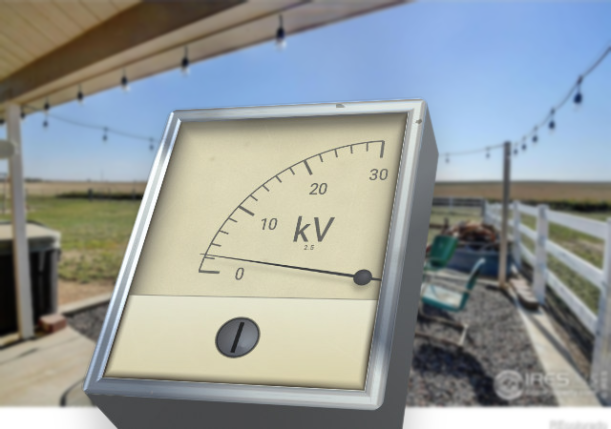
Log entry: 2 kV
